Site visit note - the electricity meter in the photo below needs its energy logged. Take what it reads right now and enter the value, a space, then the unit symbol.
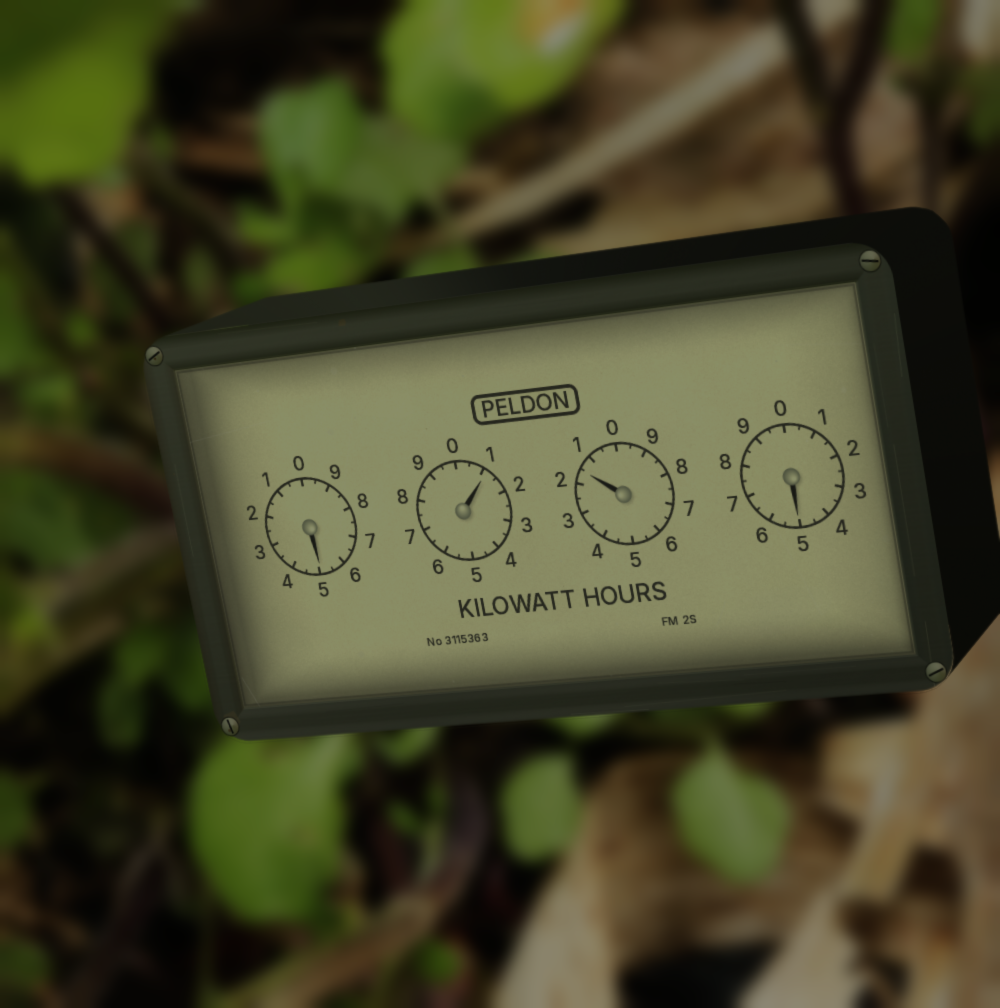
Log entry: 5115 kWh
